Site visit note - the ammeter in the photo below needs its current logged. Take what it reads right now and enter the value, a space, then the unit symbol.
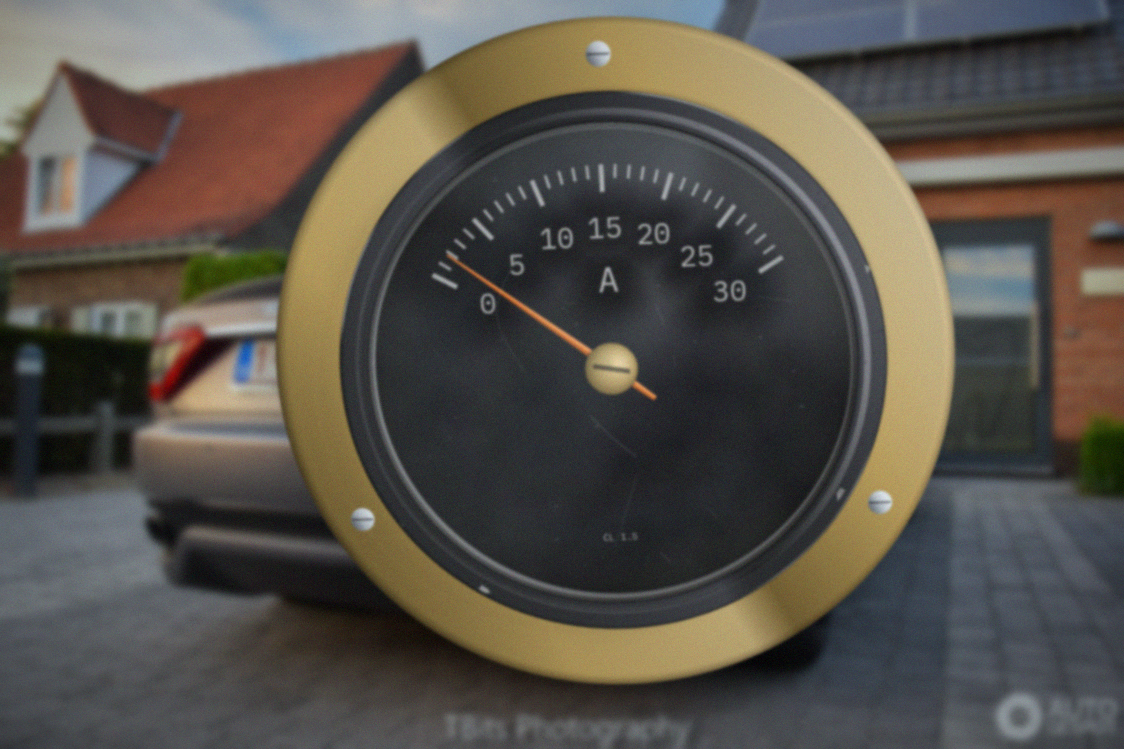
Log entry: 2 A
